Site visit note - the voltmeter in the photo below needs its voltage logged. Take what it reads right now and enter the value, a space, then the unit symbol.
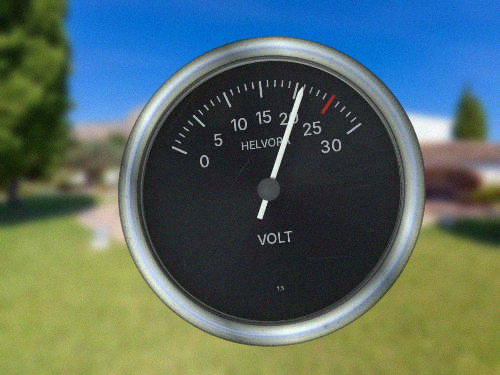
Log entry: 21 V
